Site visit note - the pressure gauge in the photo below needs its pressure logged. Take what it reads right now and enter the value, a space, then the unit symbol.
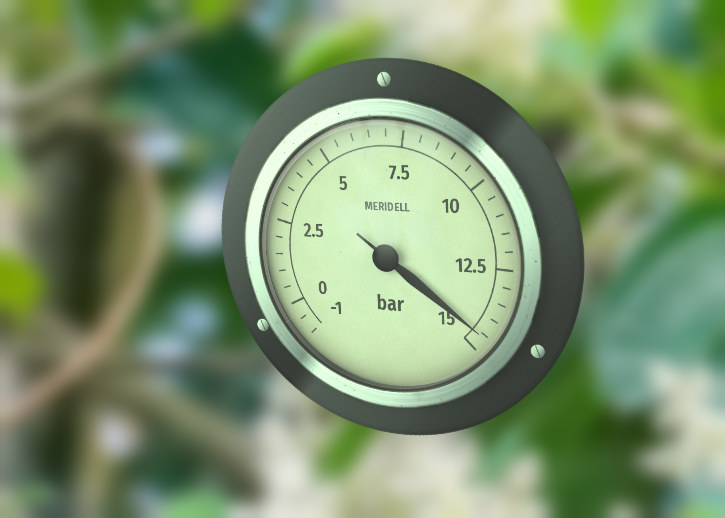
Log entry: 14.5 bar
